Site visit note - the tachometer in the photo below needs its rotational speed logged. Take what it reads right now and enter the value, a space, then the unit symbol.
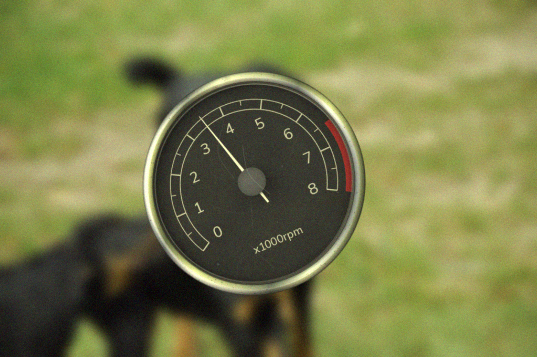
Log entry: 3500 rpm
